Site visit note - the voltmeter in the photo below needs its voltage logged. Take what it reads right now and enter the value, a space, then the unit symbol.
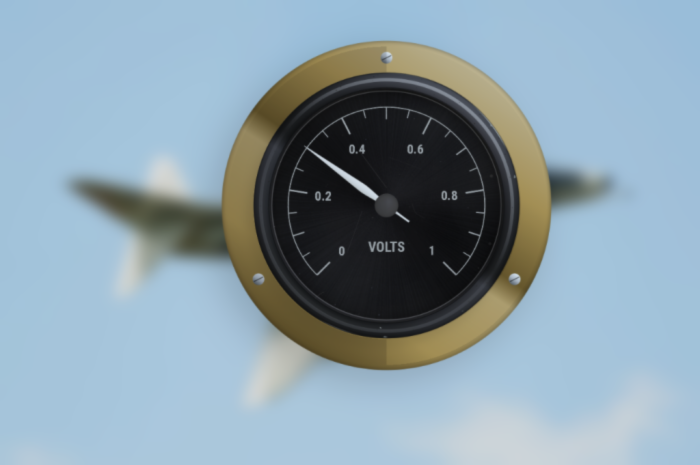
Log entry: 0.3 V
